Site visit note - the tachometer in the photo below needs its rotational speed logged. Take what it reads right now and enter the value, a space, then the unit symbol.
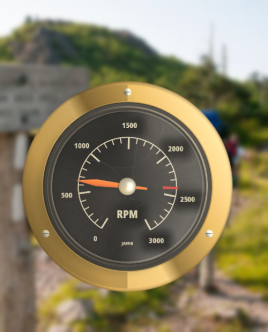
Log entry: 650 rpm
